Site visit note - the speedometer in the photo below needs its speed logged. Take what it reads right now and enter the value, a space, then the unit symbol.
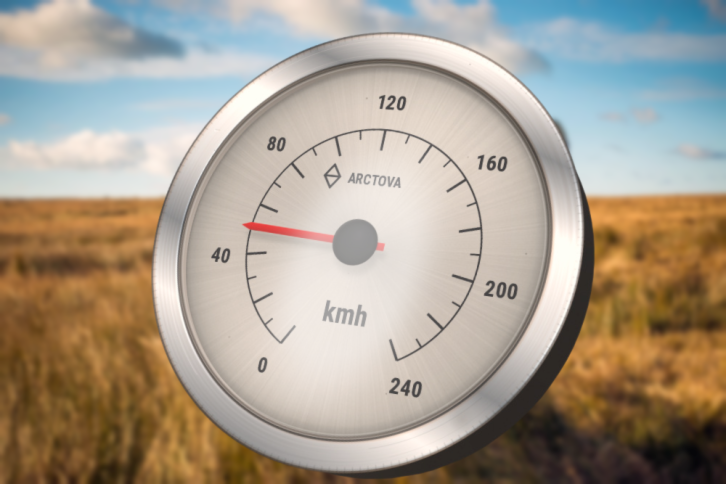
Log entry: 50 km/h
